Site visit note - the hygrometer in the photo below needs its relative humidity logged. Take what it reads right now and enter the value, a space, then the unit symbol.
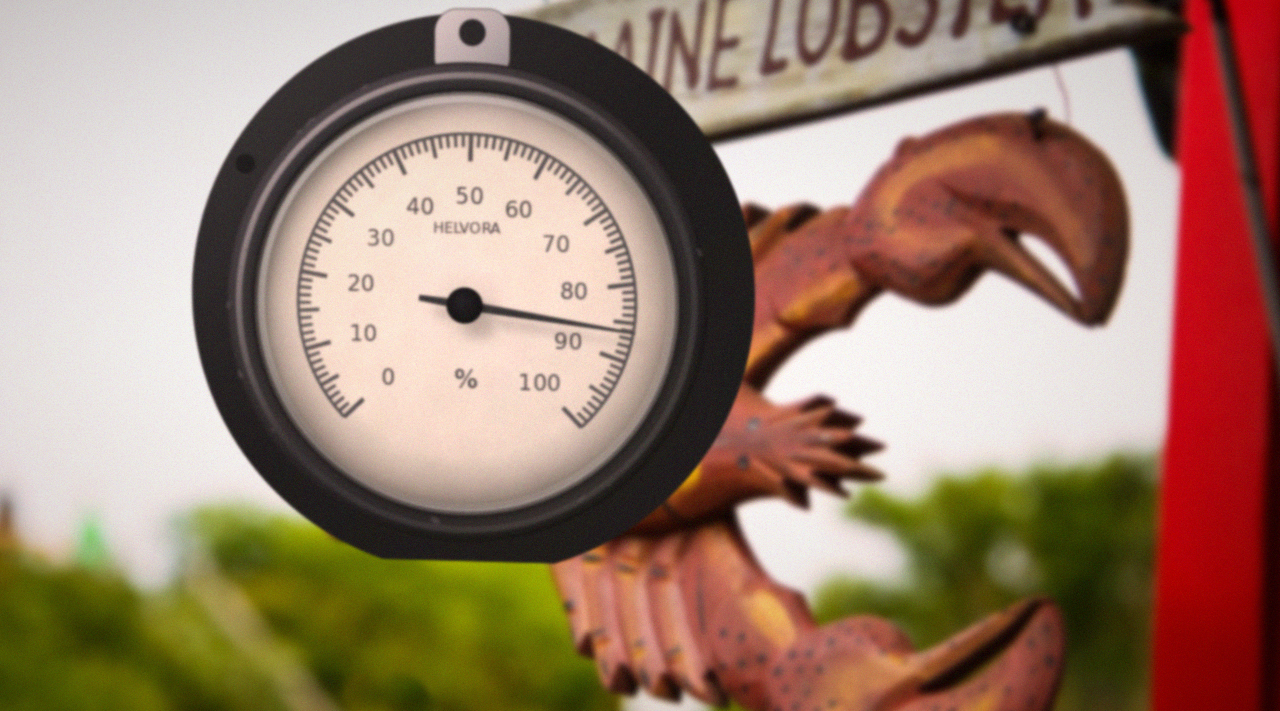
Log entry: 86 %
